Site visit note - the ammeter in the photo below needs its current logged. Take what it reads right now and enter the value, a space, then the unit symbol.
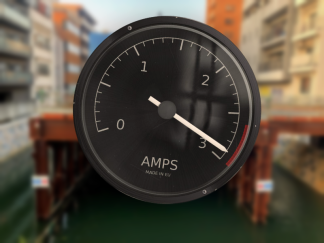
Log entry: 2.9 A
